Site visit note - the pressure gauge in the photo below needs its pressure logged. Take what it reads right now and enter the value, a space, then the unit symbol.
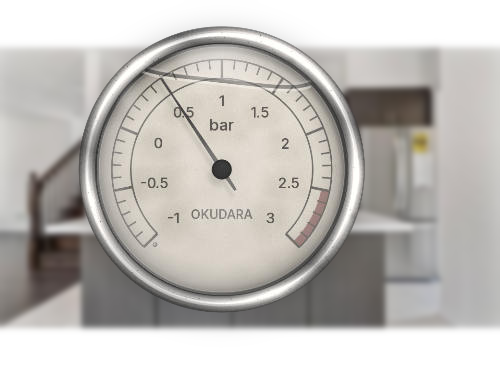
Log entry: 0.5 bar
